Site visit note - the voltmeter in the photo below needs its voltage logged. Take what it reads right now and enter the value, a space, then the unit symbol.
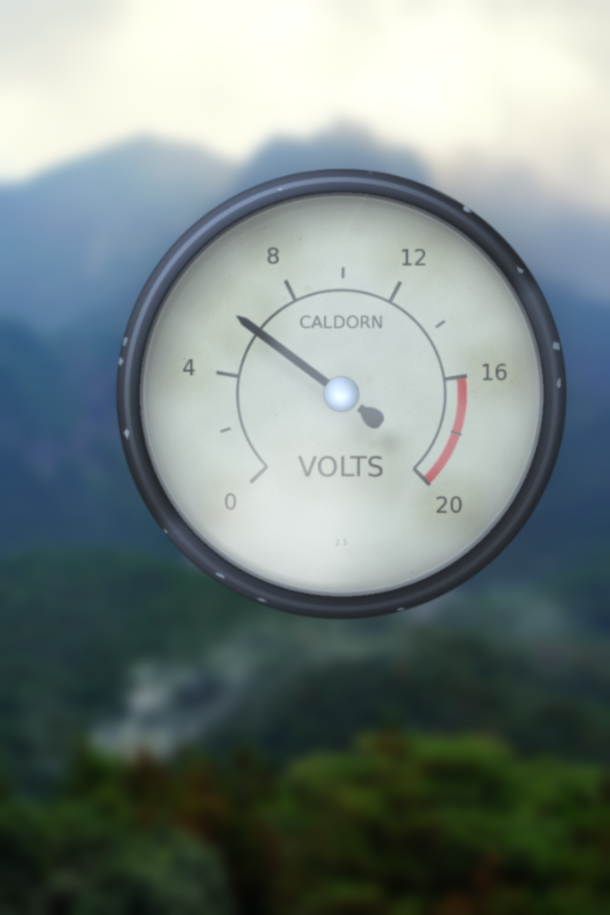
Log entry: 6 V
